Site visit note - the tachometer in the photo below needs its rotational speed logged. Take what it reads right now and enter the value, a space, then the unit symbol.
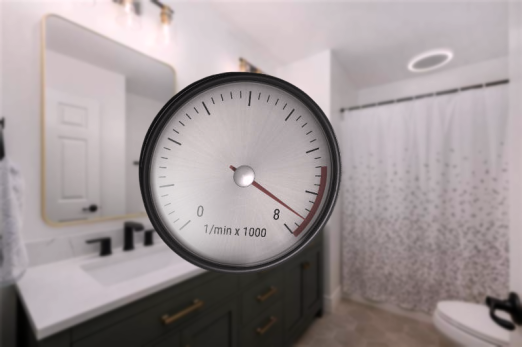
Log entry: 7600 rpm
